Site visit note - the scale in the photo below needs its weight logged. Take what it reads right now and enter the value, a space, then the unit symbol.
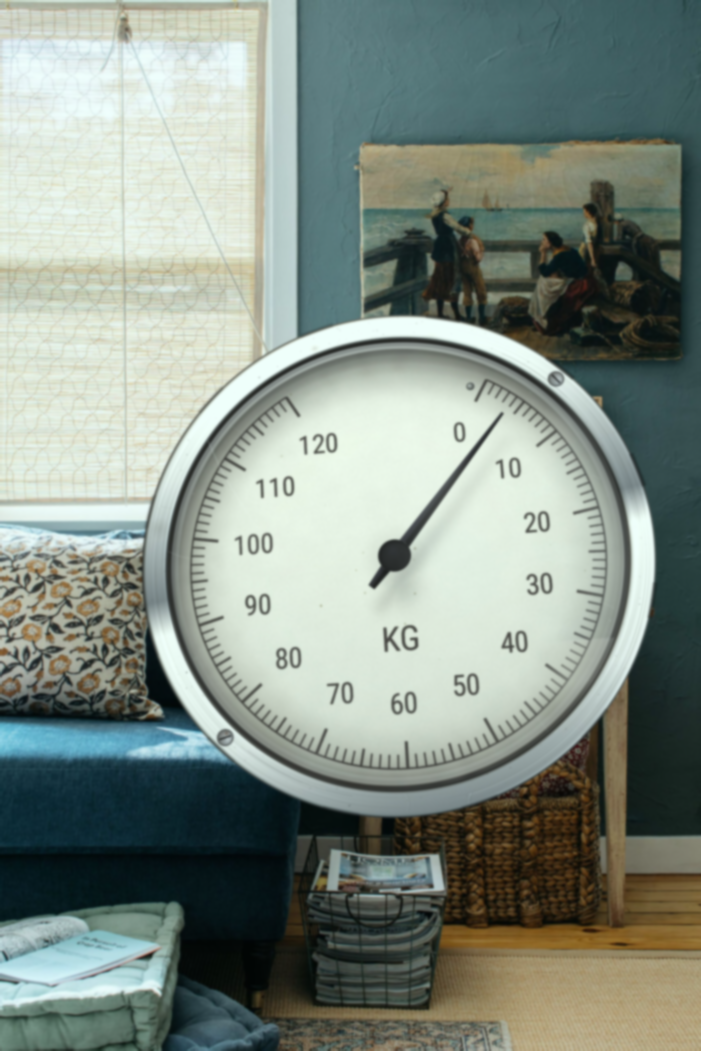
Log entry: 4 kg
